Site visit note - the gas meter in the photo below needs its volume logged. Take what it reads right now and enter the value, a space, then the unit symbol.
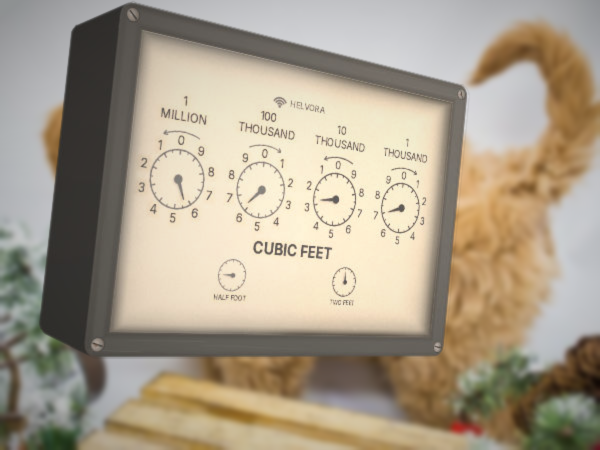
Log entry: 562700 ft³
